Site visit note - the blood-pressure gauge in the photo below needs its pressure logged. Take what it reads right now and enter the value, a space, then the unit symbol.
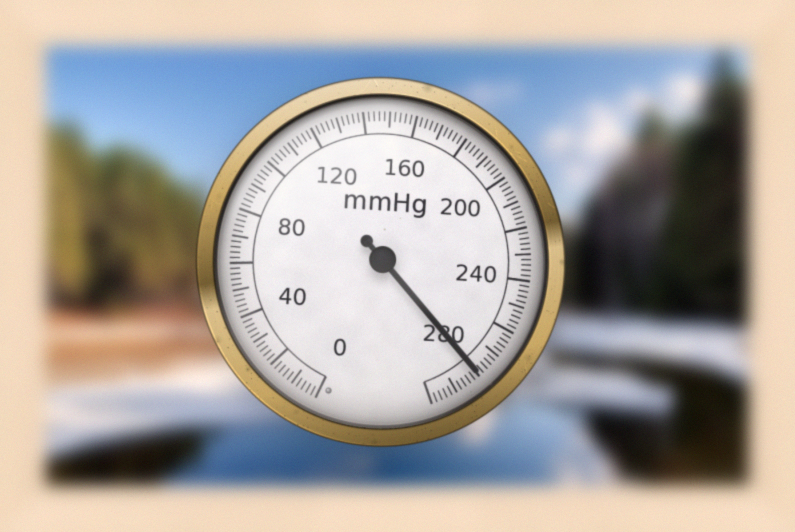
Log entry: 280 mmHg
